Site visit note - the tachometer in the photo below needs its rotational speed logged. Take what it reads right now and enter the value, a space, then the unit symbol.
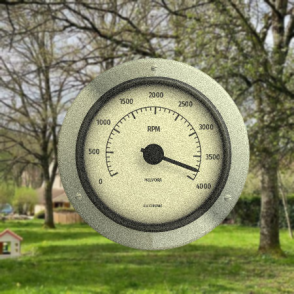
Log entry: 3800 rpm
